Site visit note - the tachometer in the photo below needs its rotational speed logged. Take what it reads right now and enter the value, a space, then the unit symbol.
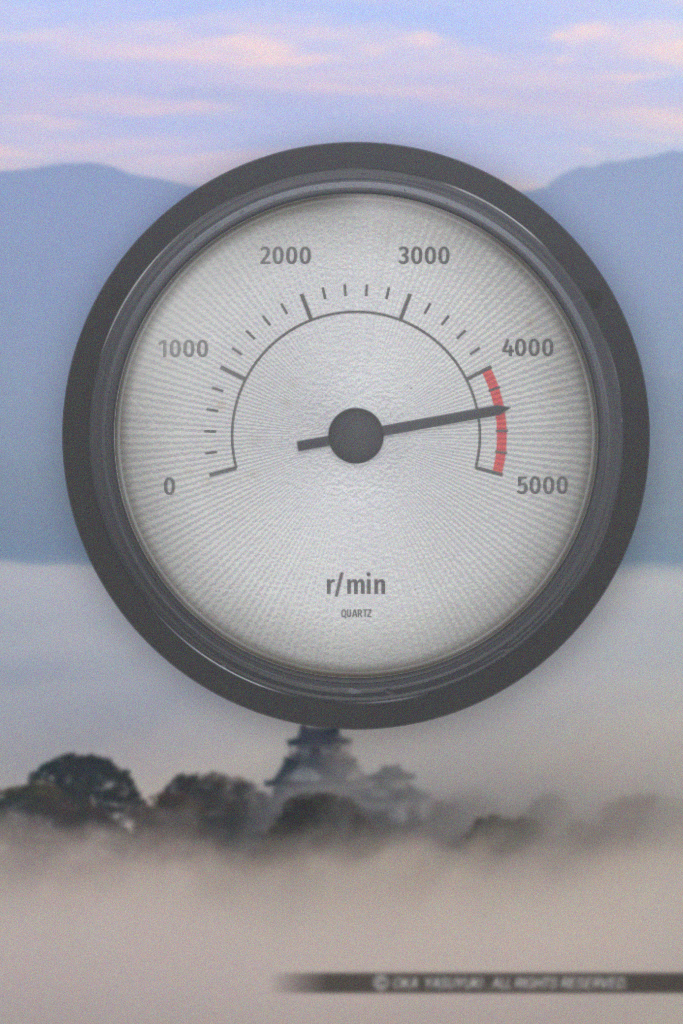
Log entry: 4400 rpm
